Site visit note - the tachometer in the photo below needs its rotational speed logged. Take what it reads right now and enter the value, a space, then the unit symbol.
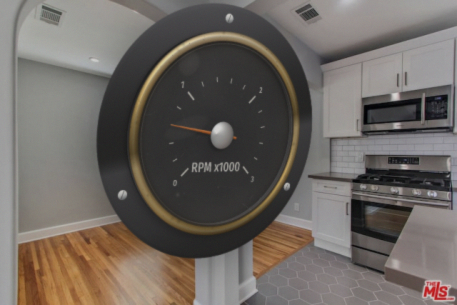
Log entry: 600 rpm
